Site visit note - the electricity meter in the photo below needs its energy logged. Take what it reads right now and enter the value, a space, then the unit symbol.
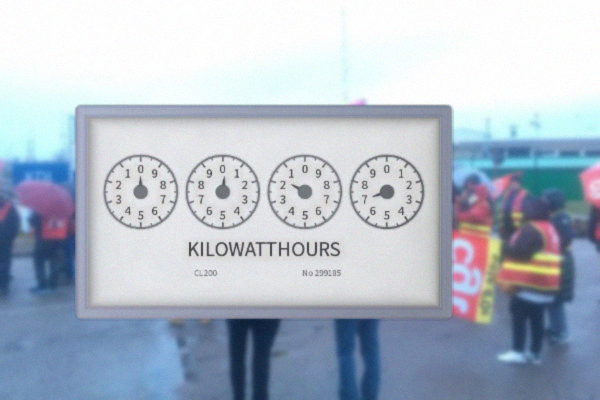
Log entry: 17 kWh
